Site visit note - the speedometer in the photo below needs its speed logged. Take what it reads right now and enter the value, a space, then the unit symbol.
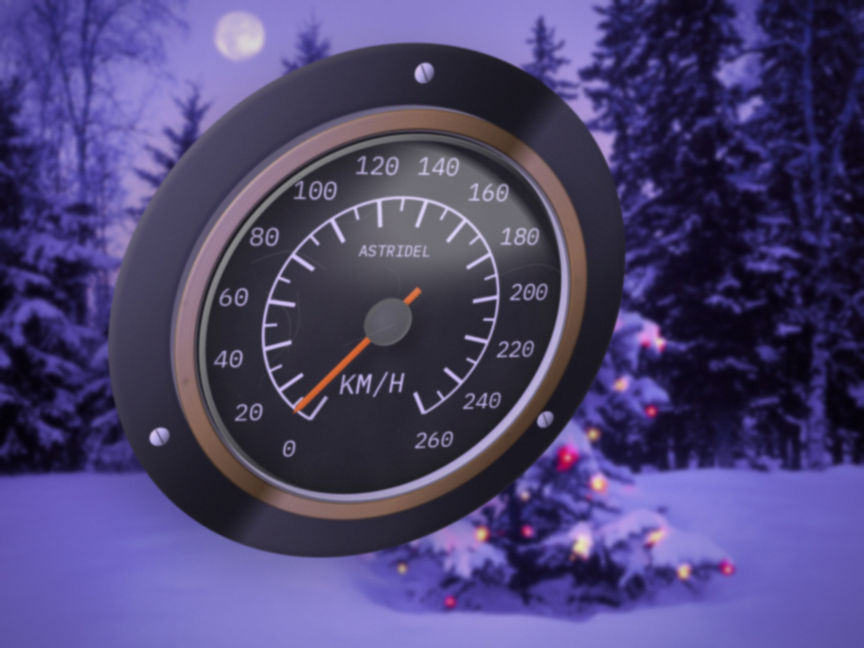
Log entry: 10 km/h
